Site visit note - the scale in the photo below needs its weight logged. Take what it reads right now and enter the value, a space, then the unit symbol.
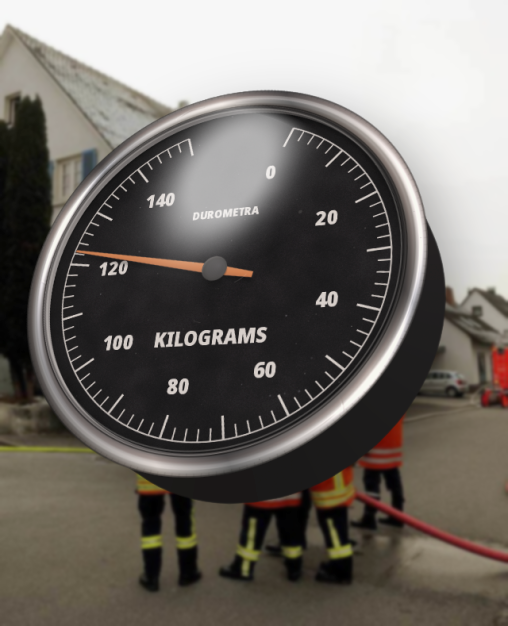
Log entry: 122 kg
